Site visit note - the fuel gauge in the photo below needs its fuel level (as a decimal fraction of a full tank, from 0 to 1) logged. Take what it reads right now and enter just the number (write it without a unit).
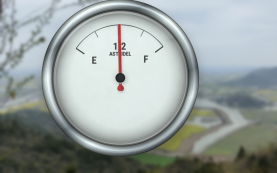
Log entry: 0.5
